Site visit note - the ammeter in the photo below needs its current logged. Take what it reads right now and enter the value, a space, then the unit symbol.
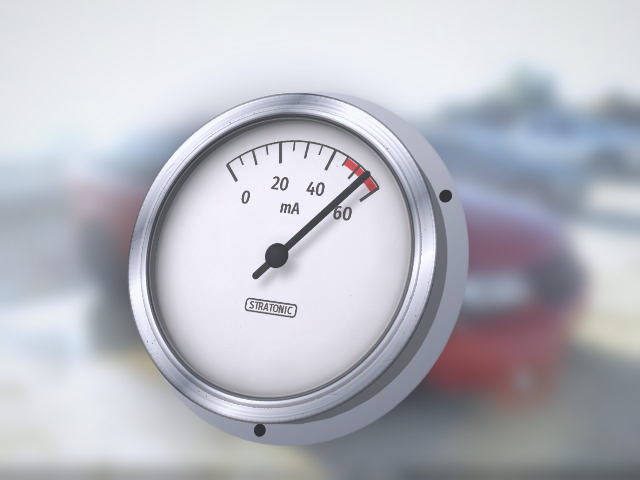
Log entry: 55 mA
